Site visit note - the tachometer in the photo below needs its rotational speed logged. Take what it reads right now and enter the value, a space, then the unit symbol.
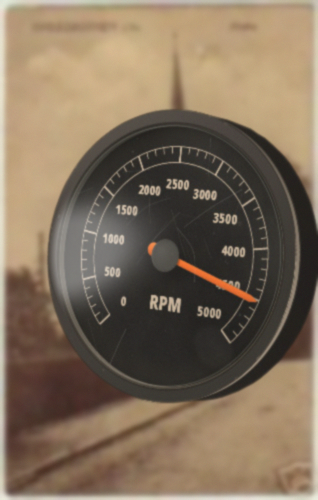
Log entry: 4500 rpm
